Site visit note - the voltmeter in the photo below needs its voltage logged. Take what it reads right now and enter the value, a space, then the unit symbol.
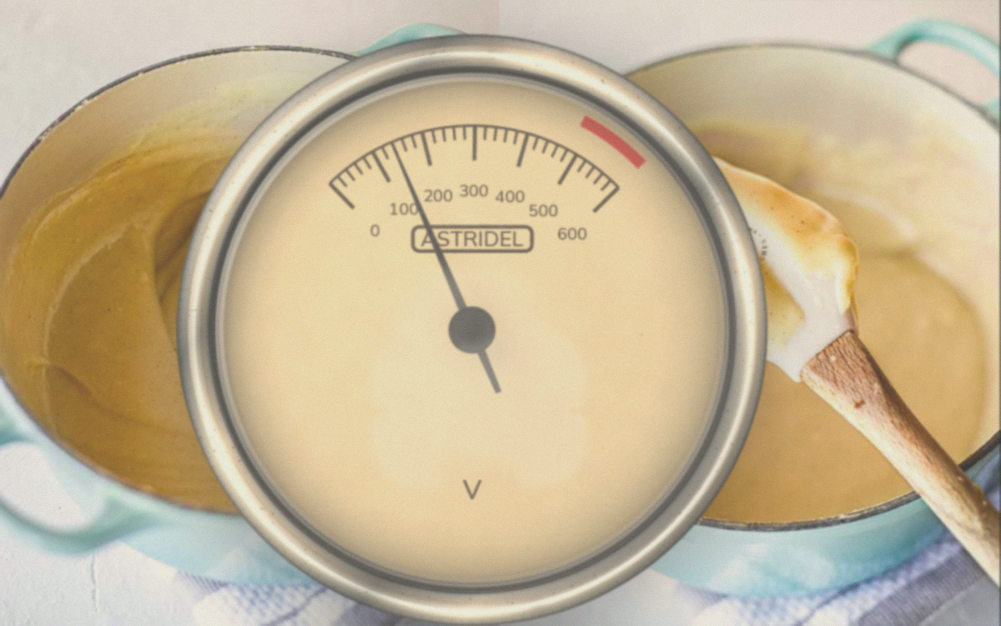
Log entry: 140 V
